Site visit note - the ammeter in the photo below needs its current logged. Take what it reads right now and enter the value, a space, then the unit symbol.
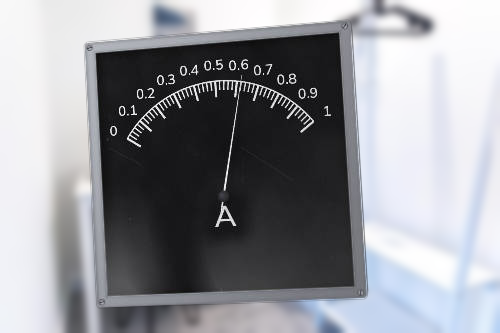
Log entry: 0.62 A
